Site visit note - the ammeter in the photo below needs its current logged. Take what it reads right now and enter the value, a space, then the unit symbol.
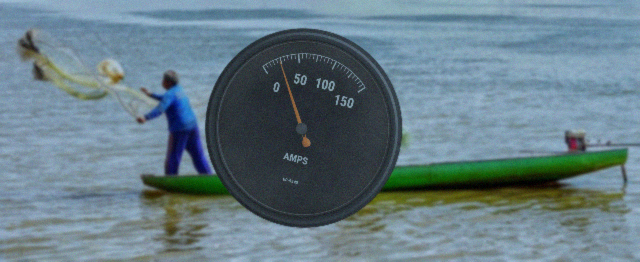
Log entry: 25 A
